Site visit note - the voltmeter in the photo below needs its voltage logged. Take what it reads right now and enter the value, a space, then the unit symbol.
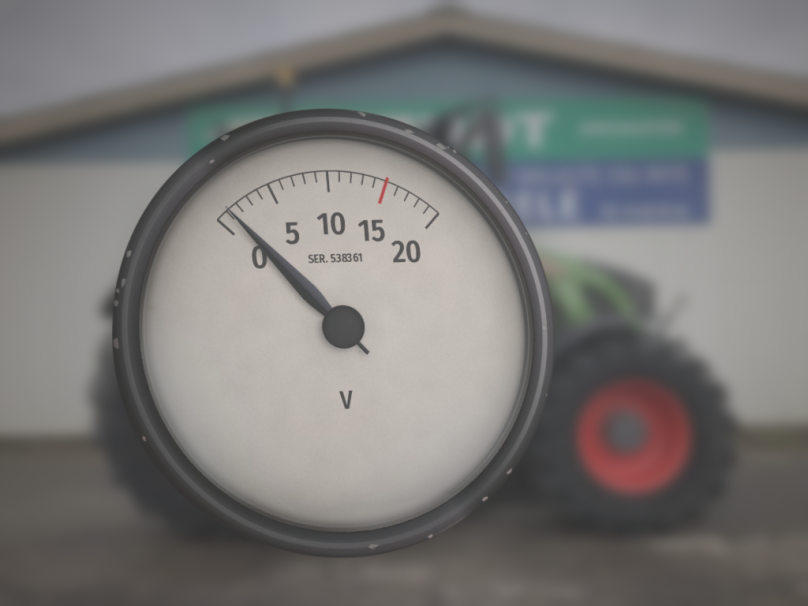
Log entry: 1 V
